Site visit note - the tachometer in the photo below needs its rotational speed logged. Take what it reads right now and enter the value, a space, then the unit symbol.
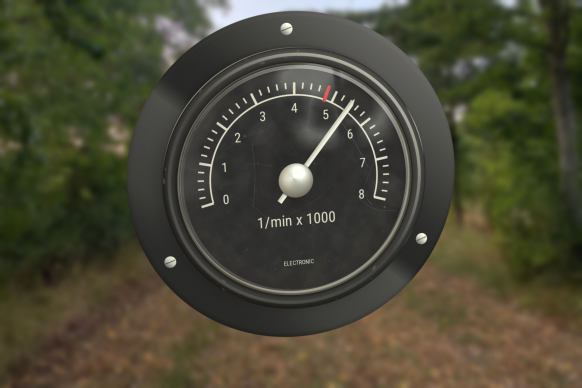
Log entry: 5400 rpm
